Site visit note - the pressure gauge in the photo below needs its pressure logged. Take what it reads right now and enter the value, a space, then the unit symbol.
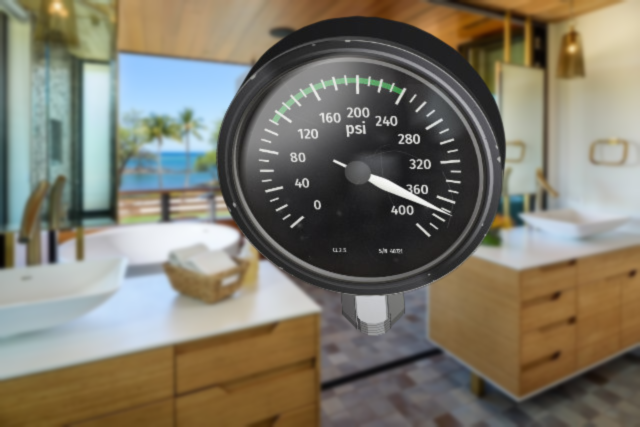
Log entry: 370 psi
